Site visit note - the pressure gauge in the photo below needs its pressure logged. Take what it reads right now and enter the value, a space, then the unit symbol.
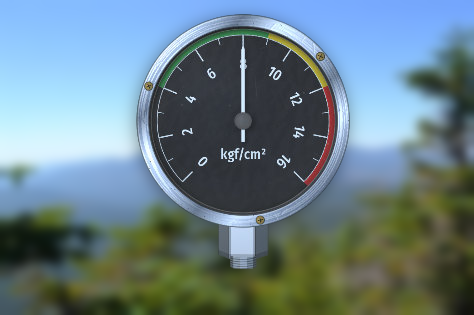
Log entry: 8 kg/cm²
